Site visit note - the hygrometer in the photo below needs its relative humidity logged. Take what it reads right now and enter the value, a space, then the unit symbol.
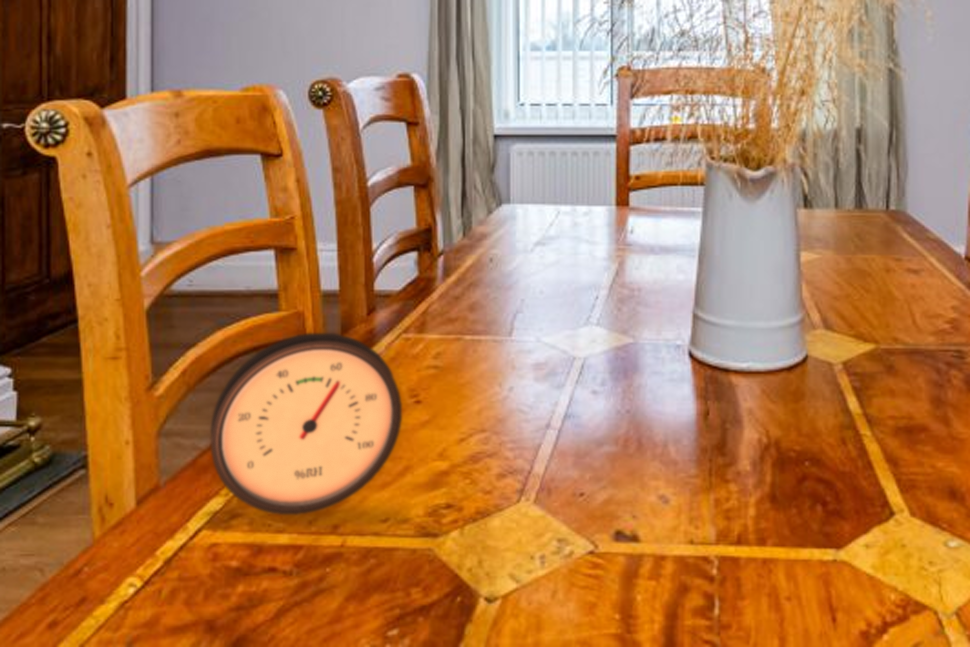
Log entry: 64 %
